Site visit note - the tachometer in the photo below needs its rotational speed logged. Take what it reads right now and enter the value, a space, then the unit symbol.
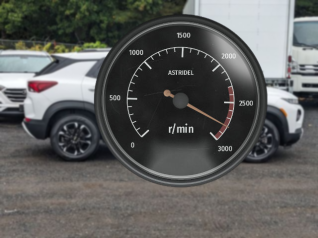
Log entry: 2800 rpm
